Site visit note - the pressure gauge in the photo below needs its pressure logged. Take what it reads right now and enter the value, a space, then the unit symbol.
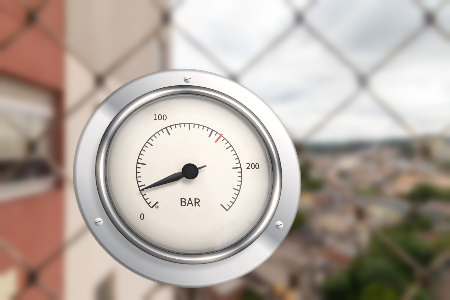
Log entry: 20 bar
